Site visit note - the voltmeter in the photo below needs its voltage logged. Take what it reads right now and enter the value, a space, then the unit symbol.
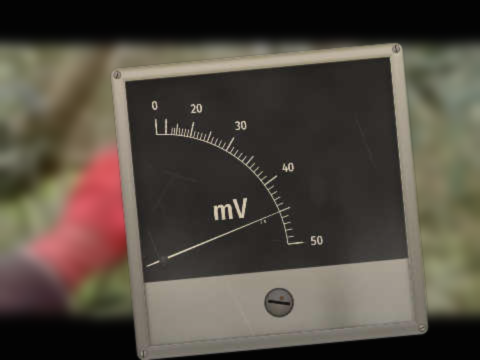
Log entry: 45 mV
